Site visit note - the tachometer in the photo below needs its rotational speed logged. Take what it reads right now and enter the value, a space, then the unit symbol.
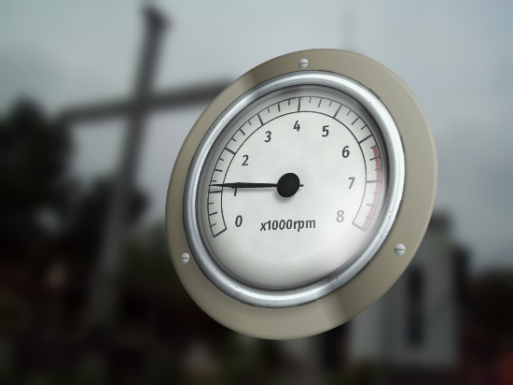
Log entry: 1125 rpm
